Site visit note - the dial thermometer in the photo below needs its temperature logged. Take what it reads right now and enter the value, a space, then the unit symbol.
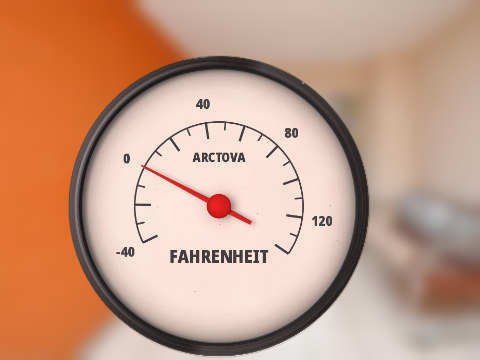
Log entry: 0 °F
